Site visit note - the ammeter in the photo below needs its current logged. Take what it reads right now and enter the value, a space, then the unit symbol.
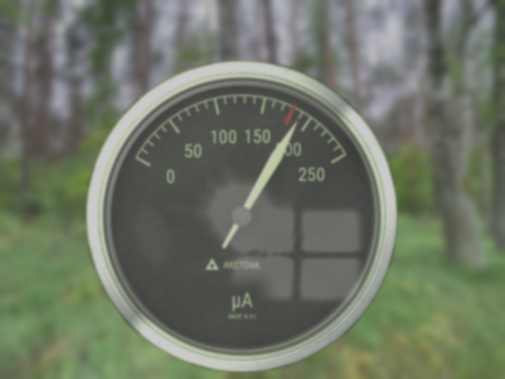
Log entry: 190 µA
